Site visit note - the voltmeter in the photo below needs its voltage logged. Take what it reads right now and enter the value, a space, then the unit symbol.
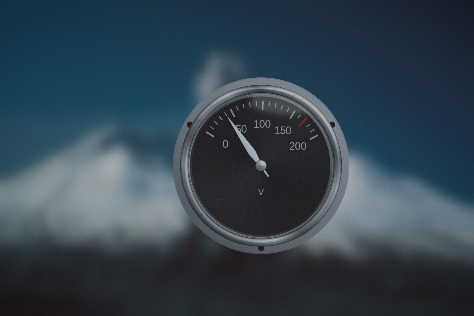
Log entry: 40 V
